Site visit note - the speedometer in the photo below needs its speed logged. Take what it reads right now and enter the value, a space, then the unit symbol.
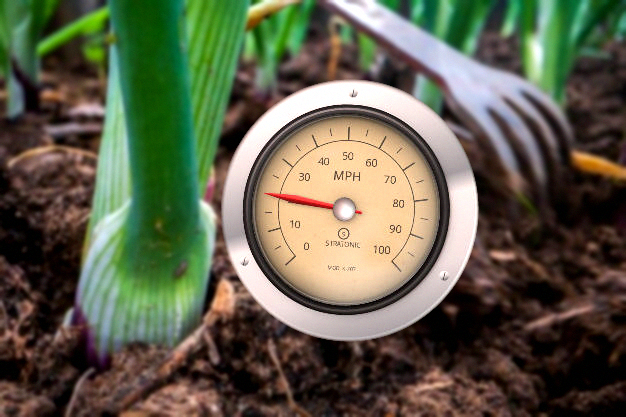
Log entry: 20 mph
